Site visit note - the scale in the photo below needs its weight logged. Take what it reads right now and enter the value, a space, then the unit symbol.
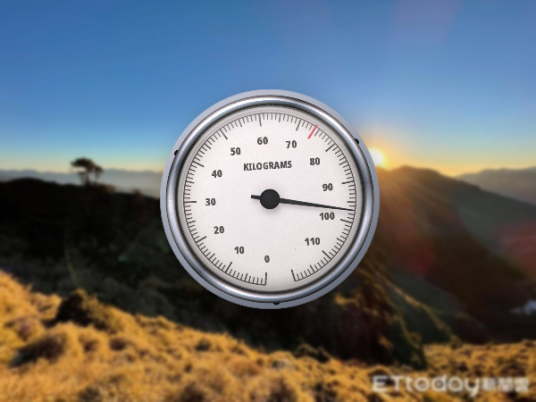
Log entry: 97 kg
